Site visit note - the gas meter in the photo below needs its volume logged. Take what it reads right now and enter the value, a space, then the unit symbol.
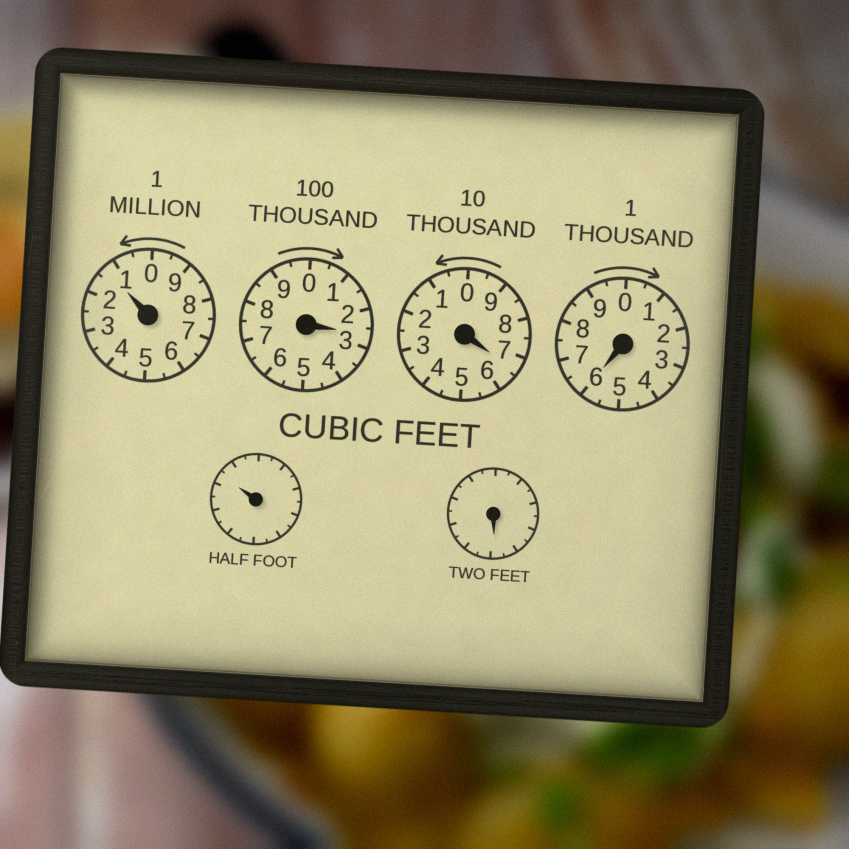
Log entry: 126600 ft³
